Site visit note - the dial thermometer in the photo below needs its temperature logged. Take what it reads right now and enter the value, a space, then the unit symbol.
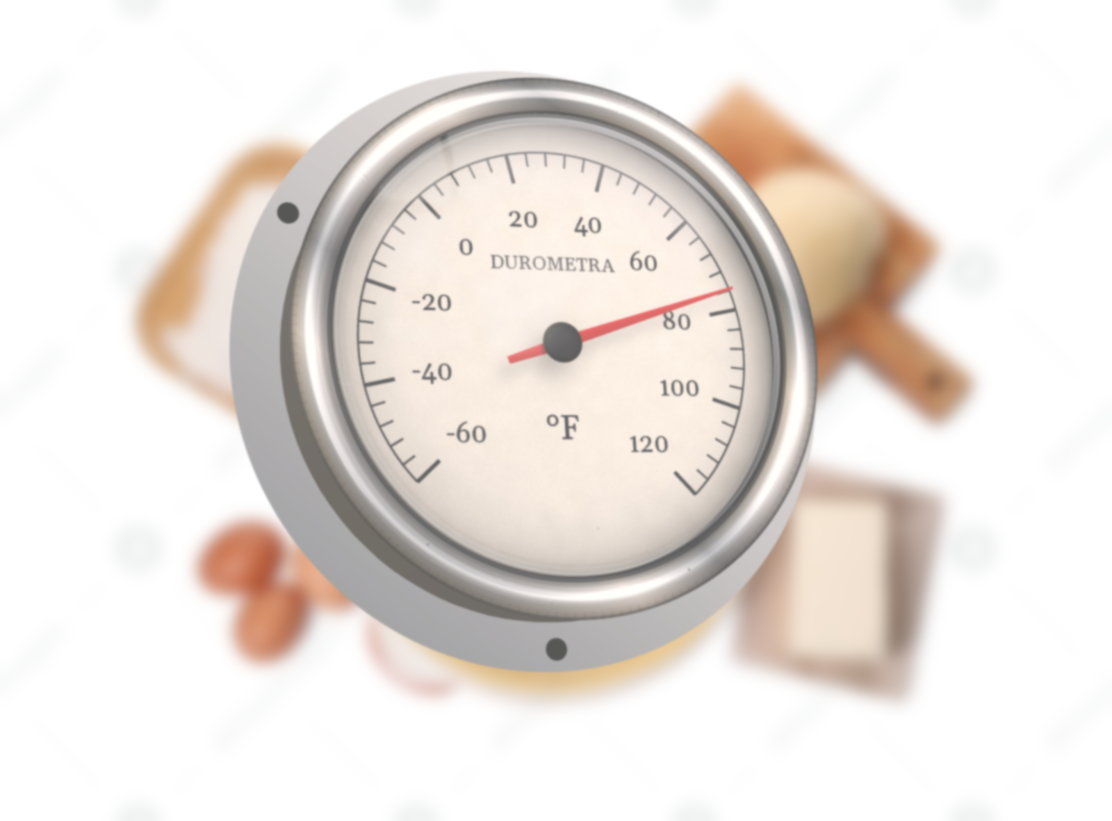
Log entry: 76 °F
